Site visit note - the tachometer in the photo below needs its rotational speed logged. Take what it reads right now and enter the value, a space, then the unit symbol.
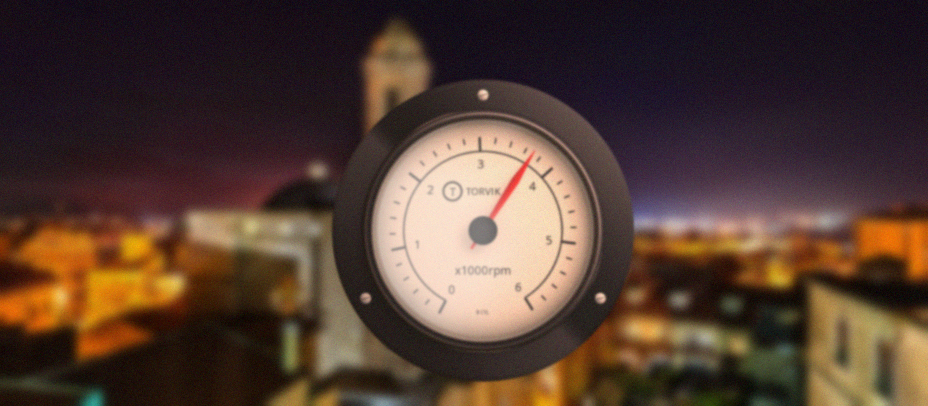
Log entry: 3700 rpm
